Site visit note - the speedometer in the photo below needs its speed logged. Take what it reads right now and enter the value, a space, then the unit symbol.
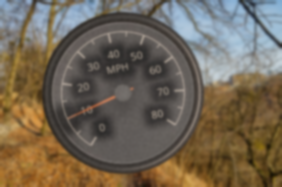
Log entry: 10 mph
